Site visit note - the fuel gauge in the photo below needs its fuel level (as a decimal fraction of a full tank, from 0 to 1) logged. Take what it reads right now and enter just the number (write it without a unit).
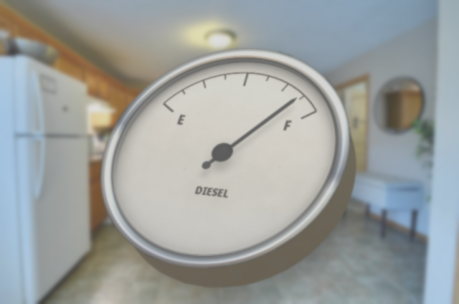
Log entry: 0.875
